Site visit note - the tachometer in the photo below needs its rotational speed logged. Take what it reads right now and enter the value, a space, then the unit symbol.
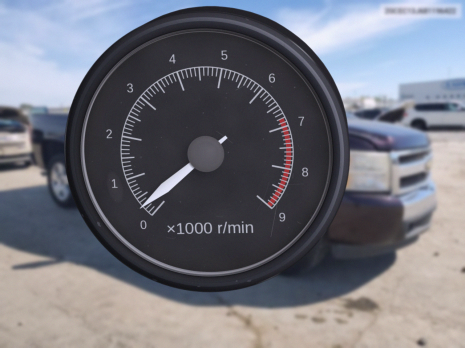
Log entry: 300 rpm
